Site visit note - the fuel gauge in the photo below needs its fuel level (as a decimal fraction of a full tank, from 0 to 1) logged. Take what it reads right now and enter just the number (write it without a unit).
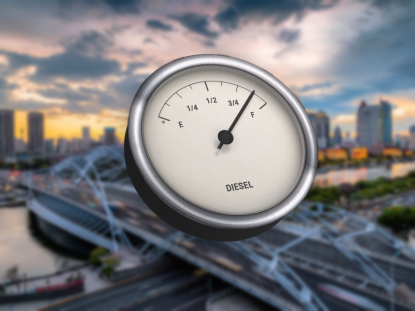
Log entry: 0.875
